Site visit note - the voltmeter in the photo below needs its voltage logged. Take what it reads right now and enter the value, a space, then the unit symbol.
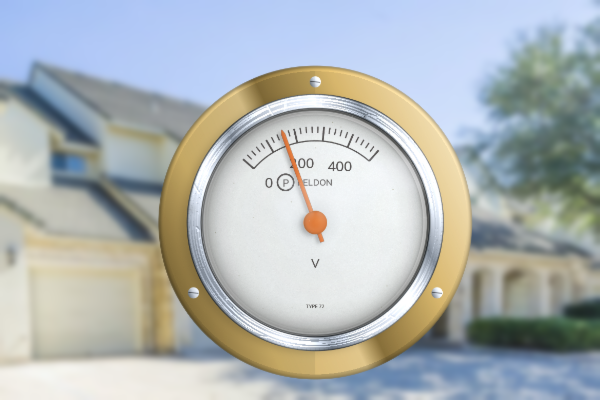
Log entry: 160 V
